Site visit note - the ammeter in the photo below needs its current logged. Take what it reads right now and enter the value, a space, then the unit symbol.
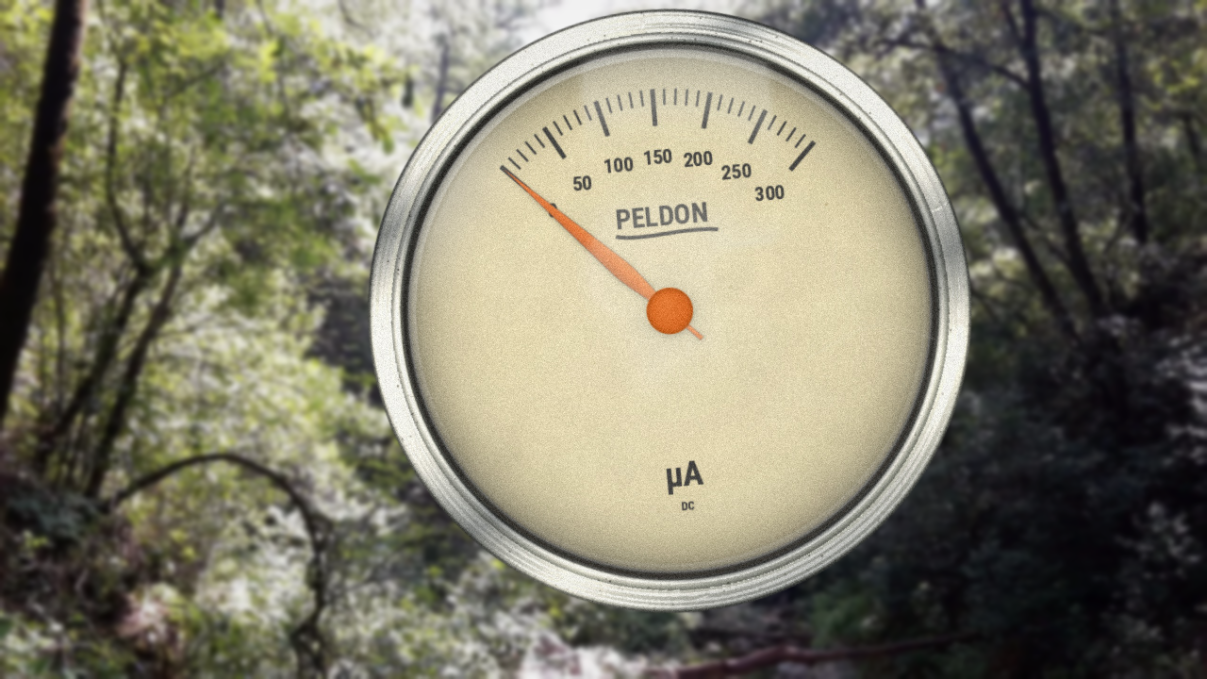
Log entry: 0 µA
